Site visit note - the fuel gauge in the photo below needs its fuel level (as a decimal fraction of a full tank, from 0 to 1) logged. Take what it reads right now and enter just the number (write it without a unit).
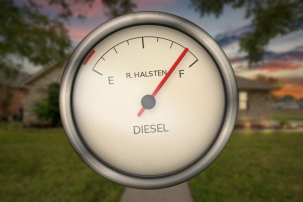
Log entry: 0.875
